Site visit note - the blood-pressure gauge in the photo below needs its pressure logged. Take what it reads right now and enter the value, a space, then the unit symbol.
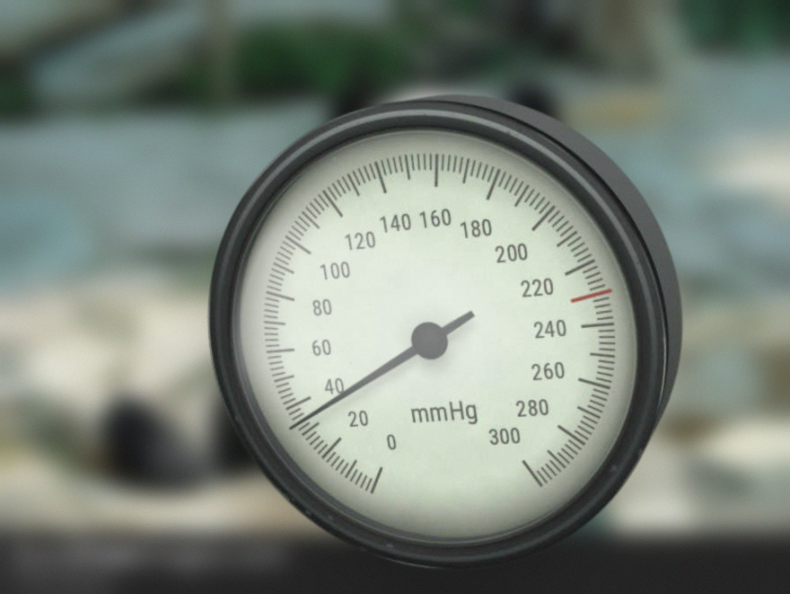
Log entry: 34 mmHg
